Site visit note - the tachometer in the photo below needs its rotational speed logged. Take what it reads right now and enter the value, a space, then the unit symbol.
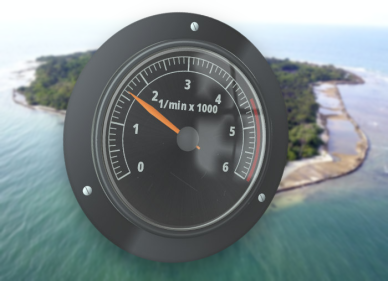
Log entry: 1600 rpm
